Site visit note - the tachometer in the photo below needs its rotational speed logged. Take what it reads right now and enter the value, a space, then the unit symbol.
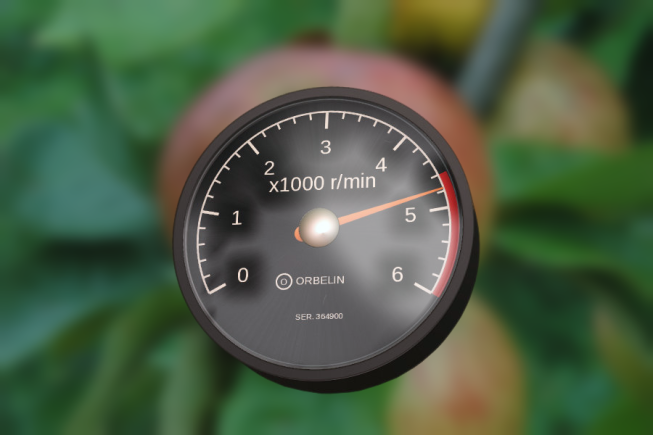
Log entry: 4800 rpm
